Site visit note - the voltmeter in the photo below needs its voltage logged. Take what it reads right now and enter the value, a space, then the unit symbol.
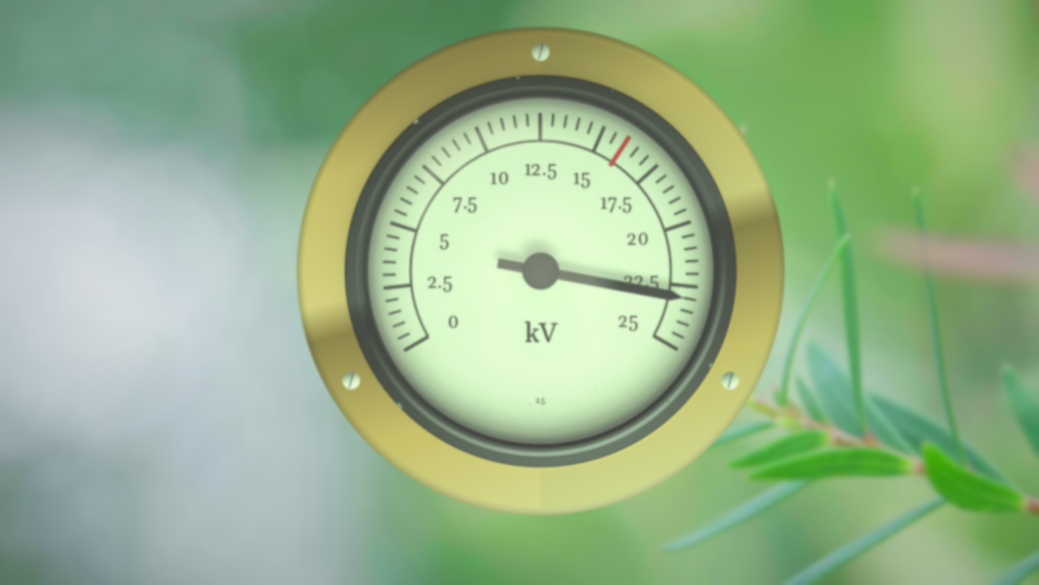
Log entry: 23 kV
